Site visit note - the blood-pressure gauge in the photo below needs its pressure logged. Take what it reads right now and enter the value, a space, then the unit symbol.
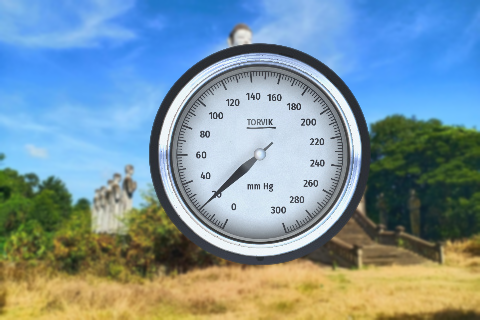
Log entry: 20 mmHg
